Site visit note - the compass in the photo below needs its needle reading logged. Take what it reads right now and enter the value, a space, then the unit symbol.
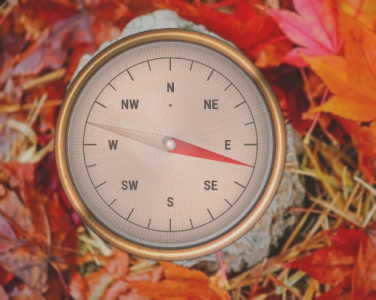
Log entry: 105 °
